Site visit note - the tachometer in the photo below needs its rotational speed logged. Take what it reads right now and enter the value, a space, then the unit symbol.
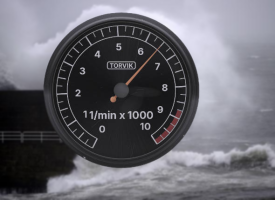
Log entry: 6500 rpm
